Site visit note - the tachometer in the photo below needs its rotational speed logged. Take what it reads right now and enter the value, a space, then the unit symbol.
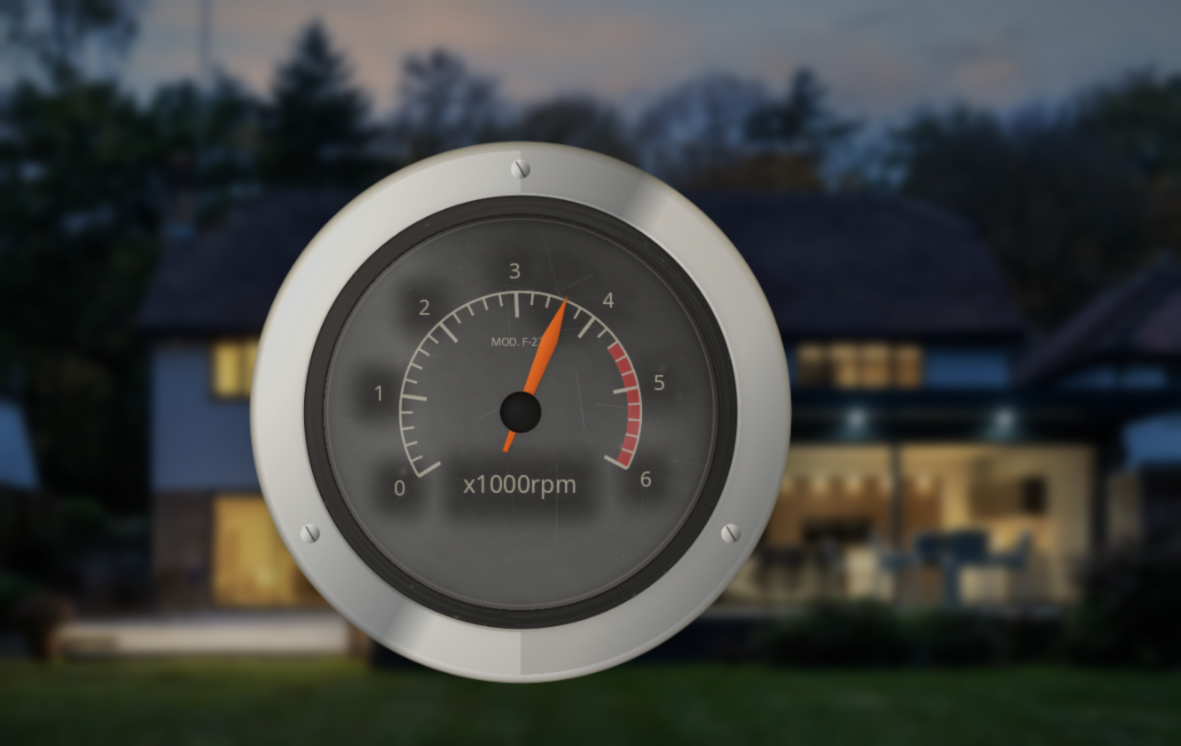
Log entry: 3600 rpm
